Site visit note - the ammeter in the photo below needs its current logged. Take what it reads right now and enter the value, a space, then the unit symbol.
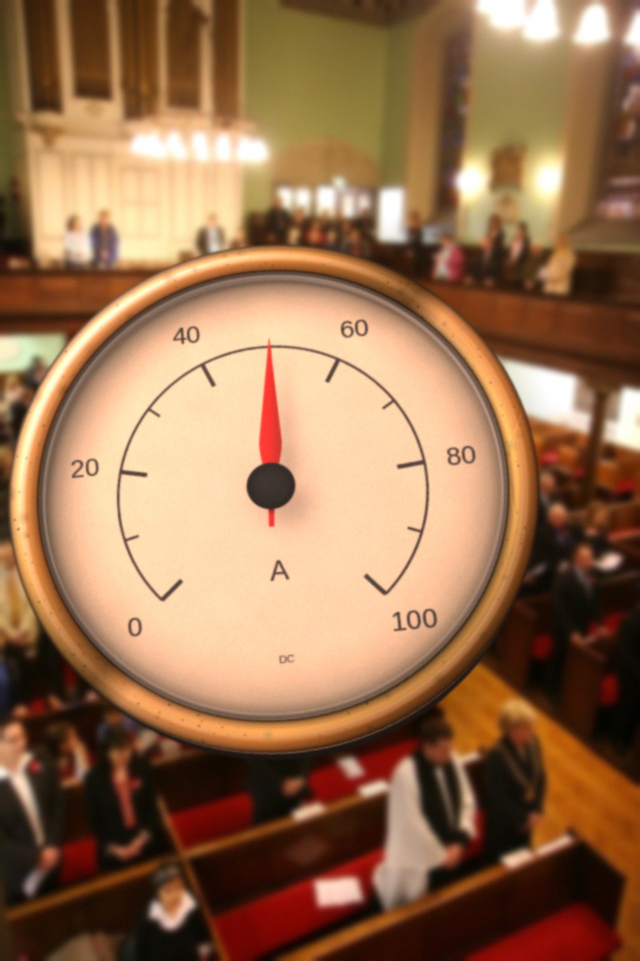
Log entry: 50 A
